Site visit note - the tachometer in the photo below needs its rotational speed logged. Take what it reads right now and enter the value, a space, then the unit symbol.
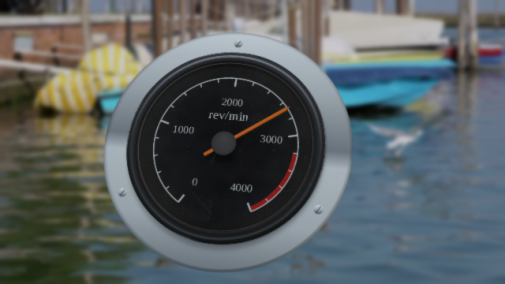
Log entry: 2700 rpm
